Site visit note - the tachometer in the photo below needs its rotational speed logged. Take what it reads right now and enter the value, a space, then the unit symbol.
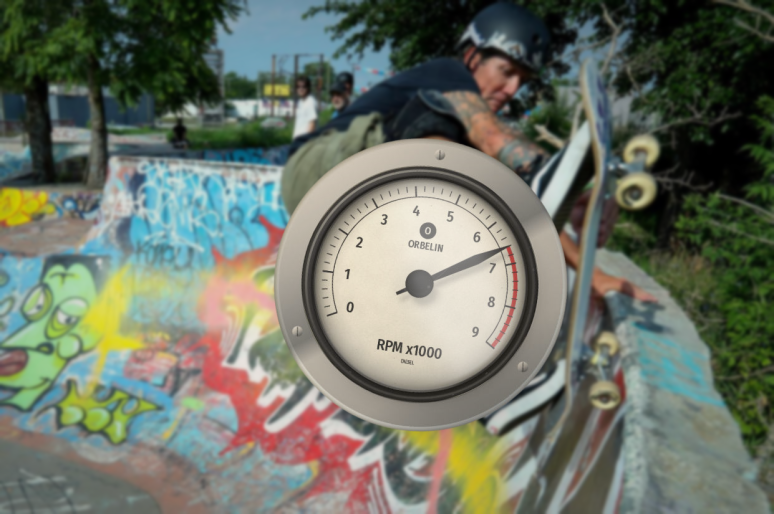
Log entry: 6600 rpm
